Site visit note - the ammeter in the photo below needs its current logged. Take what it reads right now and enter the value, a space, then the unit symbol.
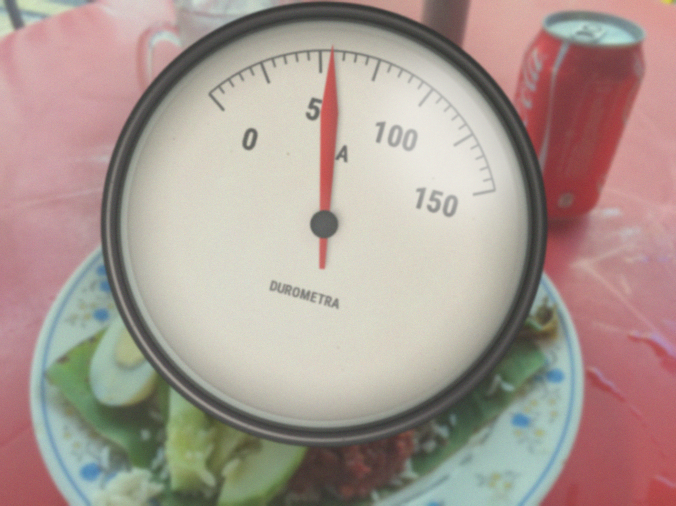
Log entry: 55 A
